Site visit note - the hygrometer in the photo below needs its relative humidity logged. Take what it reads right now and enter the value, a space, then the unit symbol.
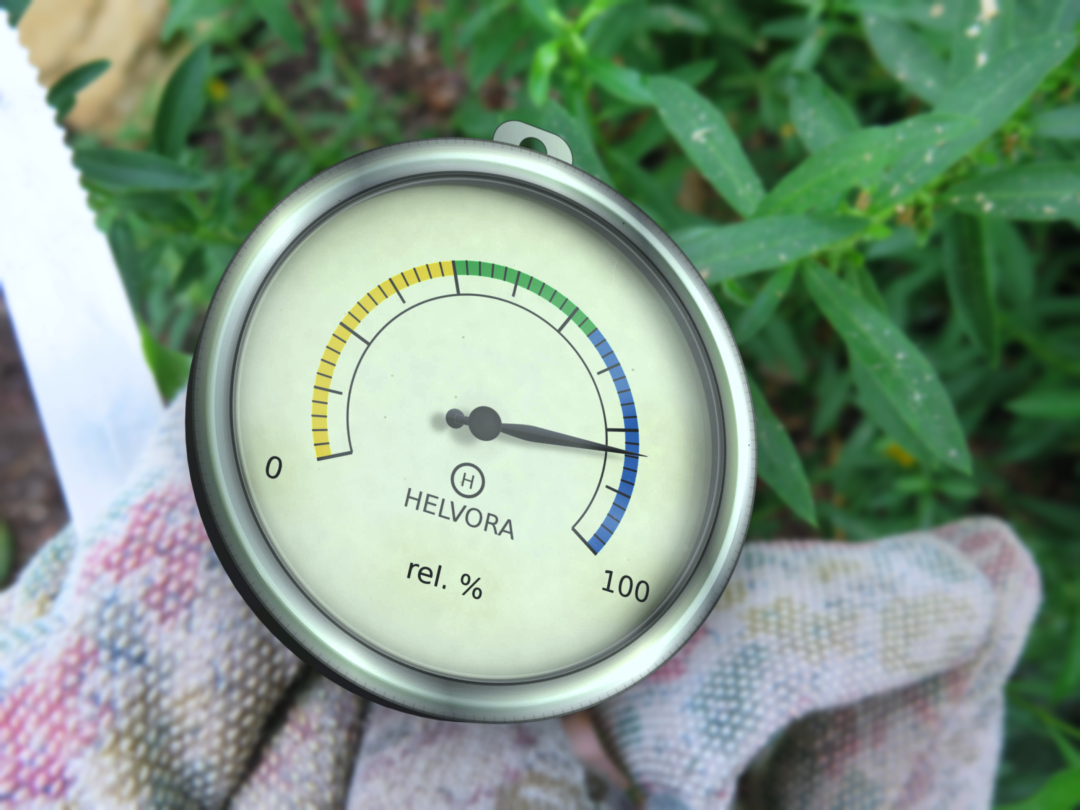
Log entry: 84 %
